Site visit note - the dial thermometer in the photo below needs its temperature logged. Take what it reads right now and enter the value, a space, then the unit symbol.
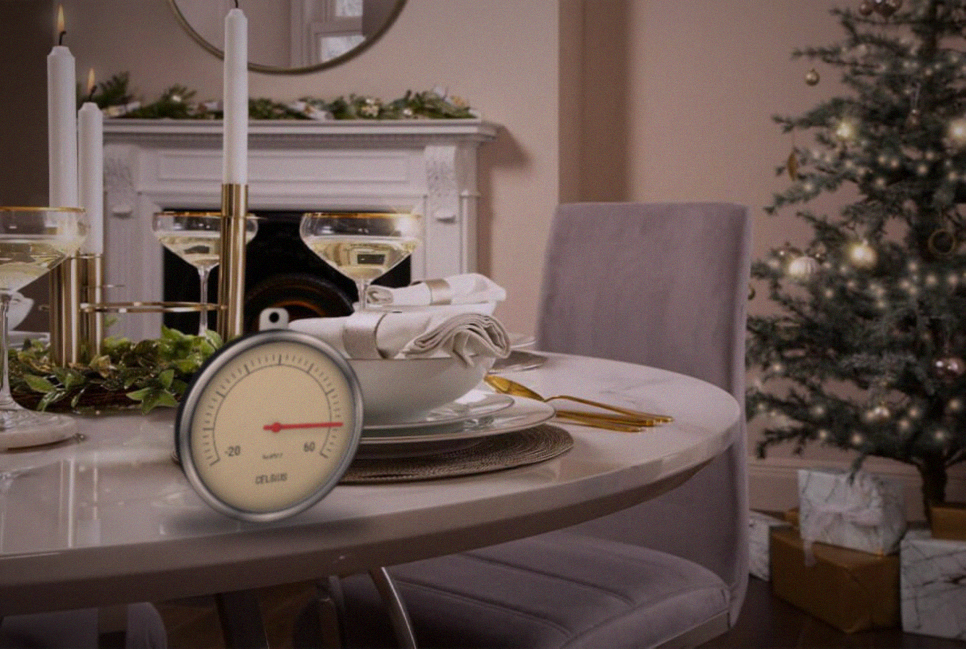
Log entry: 50 °C
